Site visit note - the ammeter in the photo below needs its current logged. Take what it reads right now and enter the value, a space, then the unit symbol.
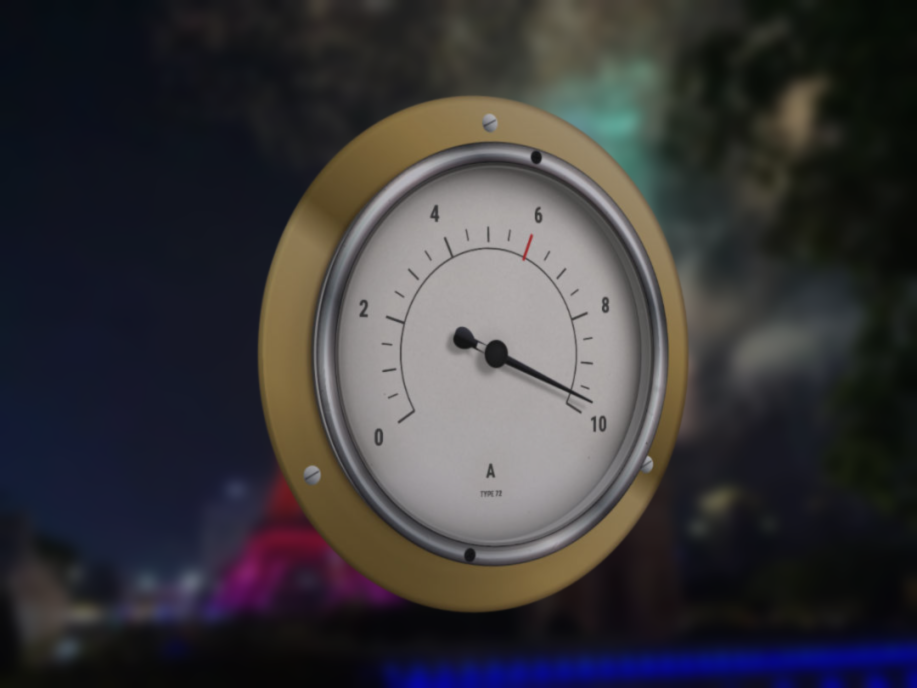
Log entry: 9.75 A
